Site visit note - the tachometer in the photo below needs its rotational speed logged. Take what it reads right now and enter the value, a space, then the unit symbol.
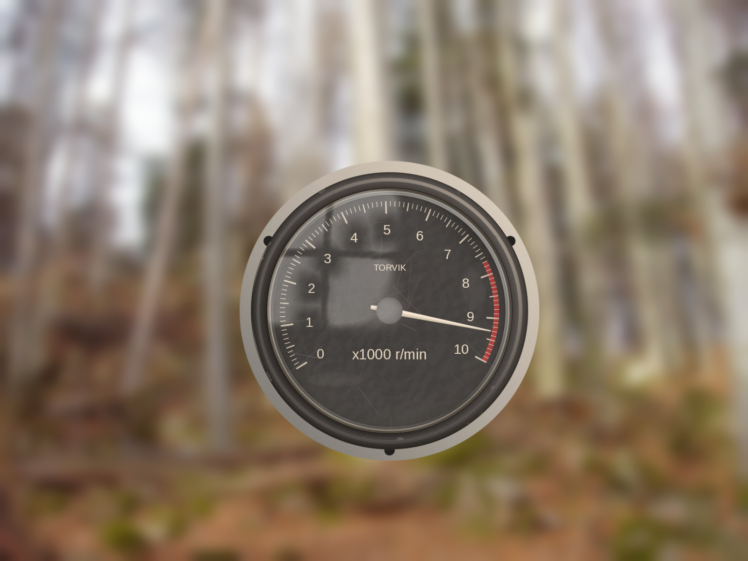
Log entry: 9300 rpm
